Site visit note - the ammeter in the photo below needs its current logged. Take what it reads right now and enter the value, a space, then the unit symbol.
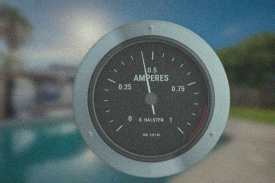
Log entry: 0.45 A
